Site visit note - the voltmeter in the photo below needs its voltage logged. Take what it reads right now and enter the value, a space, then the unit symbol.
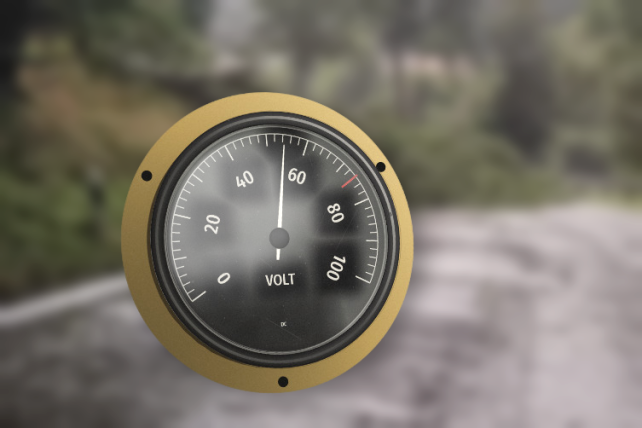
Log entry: 54 V
